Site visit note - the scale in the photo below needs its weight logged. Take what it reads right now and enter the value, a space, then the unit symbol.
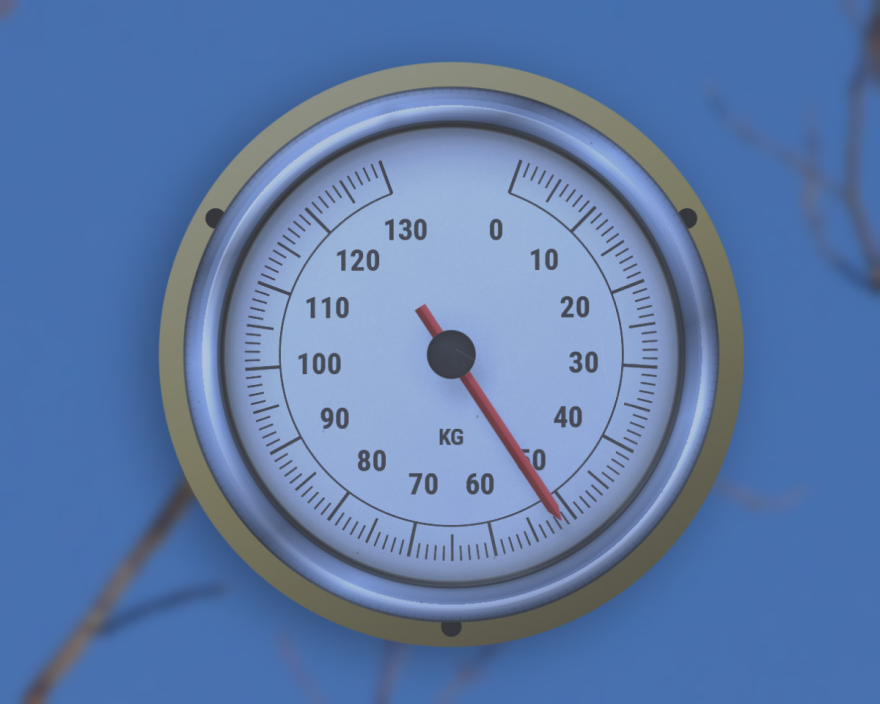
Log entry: 51.5 kg
